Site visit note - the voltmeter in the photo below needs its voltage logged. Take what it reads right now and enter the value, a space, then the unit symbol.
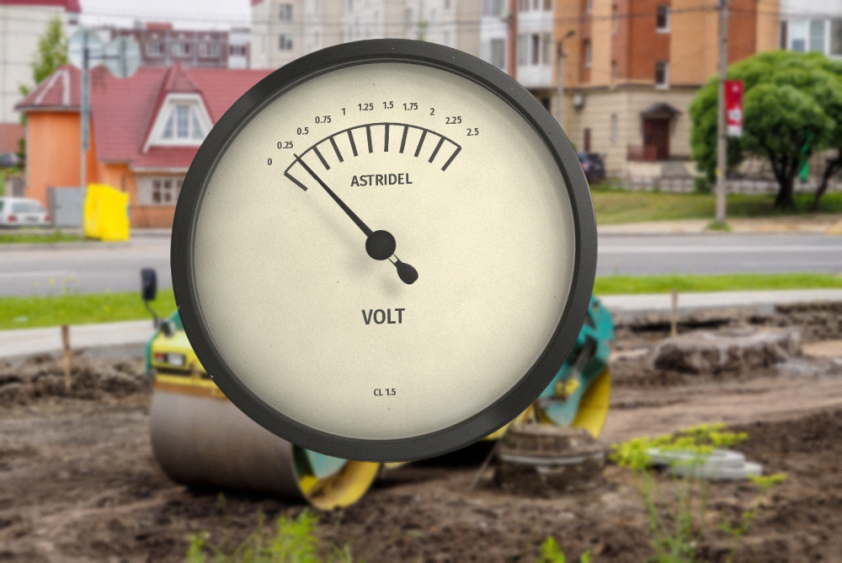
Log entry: 0.25 V
